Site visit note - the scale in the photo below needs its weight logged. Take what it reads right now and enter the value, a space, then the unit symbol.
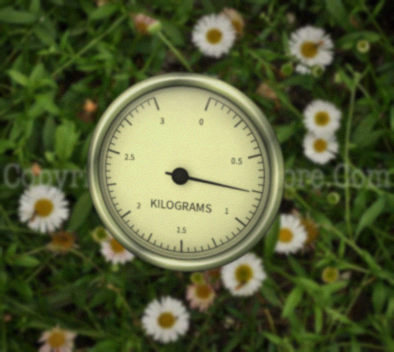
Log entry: 0.75 kg
